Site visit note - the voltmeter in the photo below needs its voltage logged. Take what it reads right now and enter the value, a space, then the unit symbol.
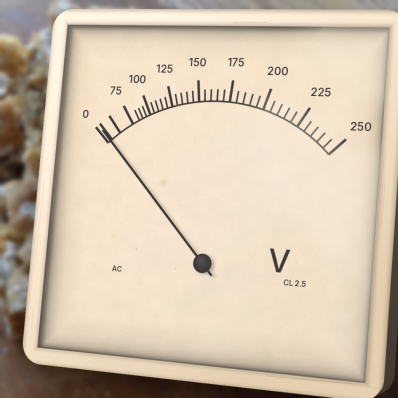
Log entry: 25 V
